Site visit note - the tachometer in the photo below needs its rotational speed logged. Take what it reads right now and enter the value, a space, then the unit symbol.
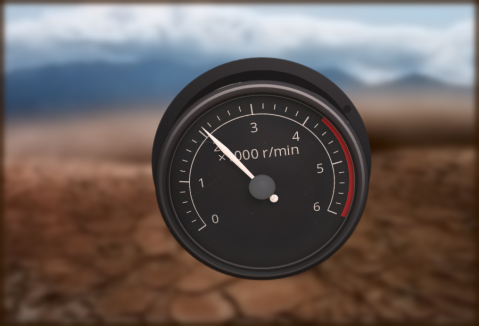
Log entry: 2100 rpm
